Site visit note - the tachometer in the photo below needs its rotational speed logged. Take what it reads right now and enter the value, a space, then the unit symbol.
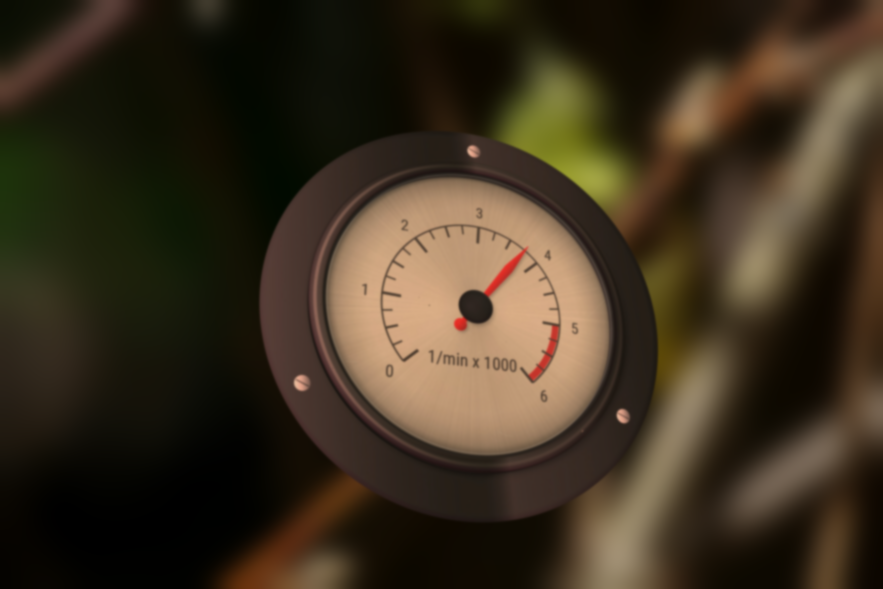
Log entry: 3750 rpm
